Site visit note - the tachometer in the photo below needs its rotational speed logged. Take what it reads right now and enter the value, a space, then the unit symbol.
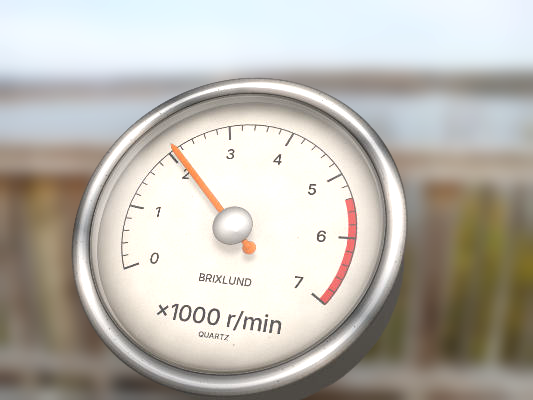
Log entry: 2100 rpm
